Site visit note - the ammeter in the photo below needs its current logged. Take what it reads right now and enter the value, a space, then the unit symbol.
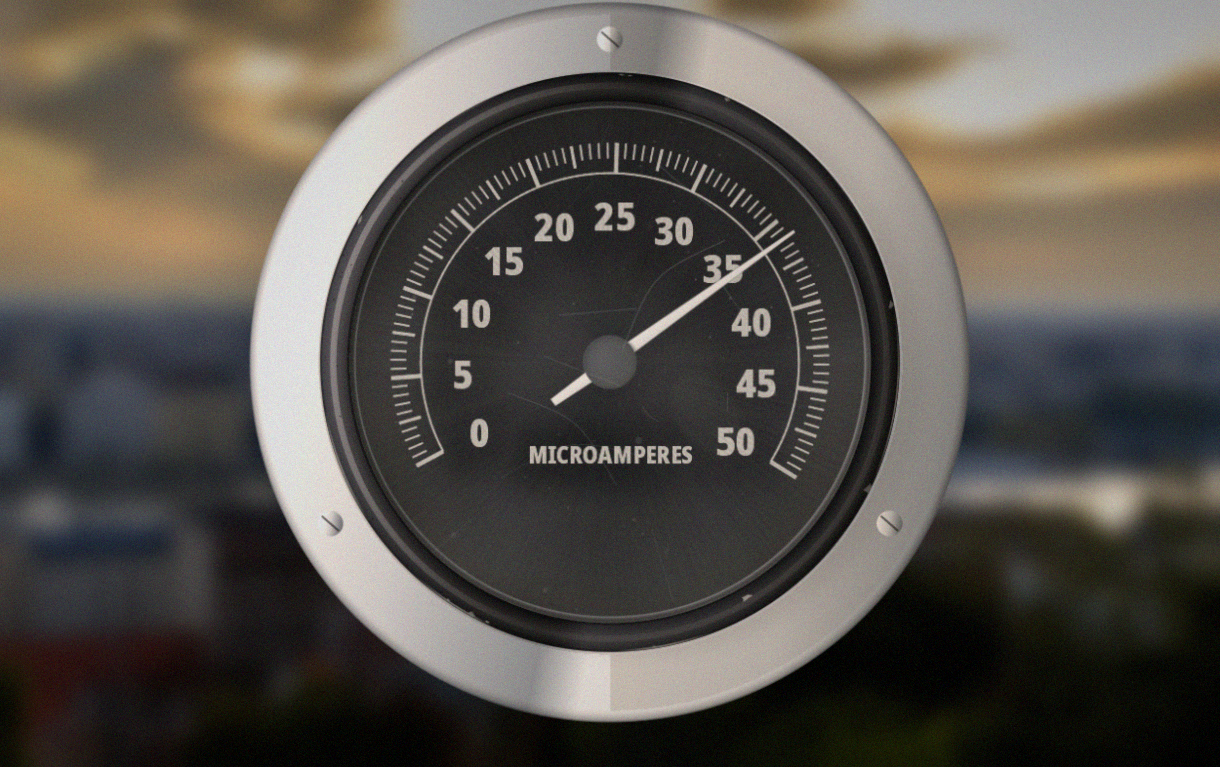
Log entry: 36 µA
